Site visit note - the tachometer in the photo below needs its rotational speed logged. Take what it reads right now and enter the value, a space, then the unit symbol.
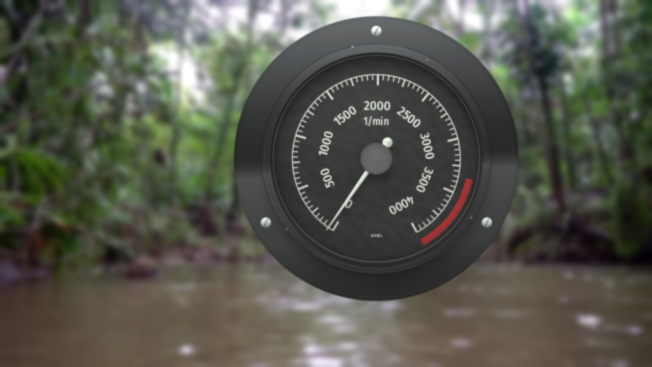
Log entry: 50 rpm
